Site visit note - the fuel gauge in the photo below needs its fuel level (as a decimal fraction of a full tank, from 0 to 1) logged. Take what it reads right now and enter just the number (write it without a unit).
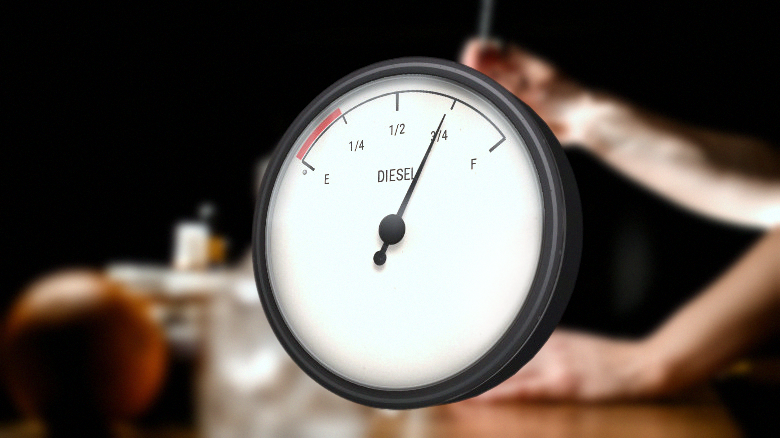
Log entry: 0.75
